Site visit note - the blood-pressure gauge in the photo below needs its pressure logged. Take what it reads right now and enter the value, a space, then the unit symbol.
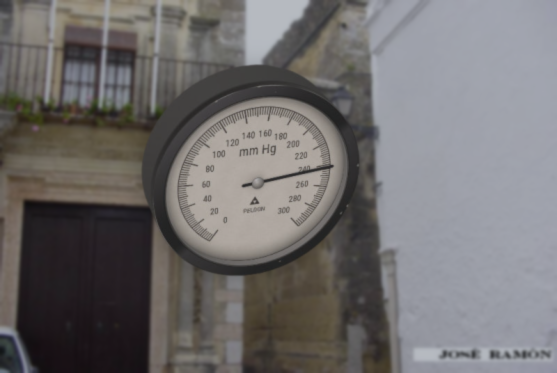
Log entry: 240 mmHg
